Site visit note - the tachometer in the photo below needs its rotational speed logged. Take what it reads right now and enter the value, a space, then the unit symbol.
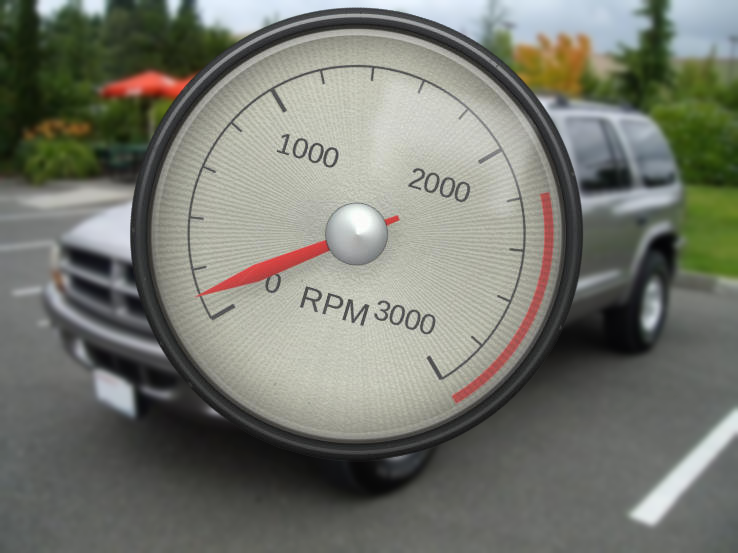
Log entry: 100 rpm
